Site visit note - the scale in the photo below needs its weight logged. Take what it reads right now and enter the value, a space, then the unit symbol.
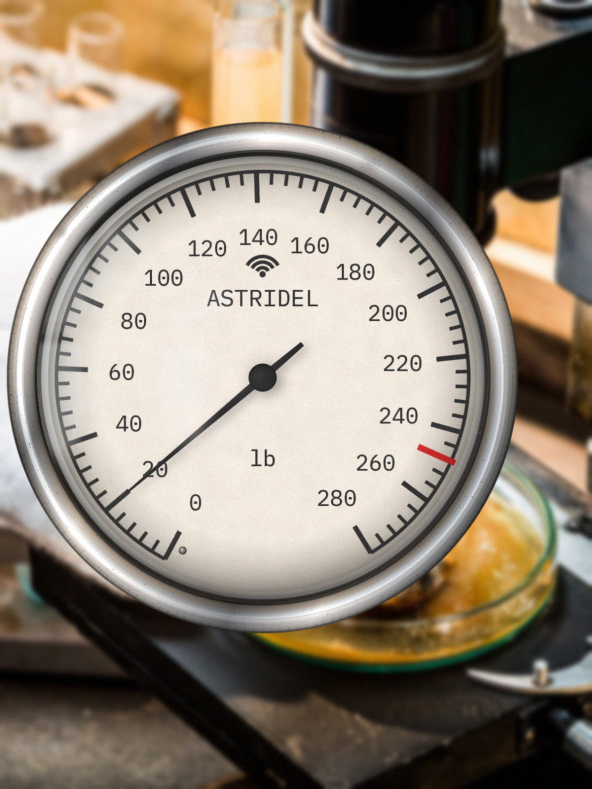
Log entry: 20 lb
